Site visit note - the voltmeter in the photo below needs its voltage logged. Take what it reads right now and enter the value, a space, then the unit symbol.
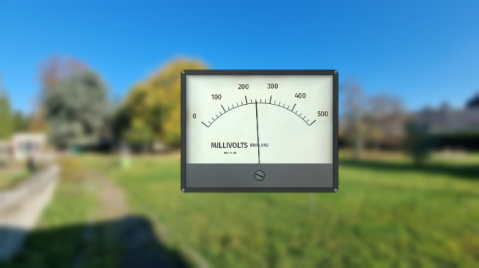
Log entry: 240 mV
